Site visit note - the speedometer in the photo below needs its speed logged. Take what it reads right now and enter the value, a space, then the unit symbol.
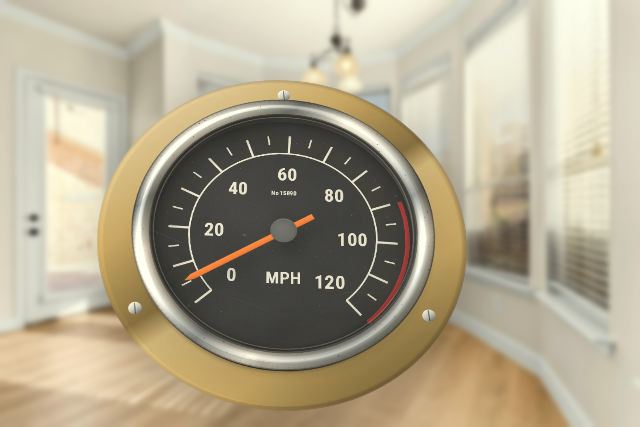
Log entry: 5 mph
